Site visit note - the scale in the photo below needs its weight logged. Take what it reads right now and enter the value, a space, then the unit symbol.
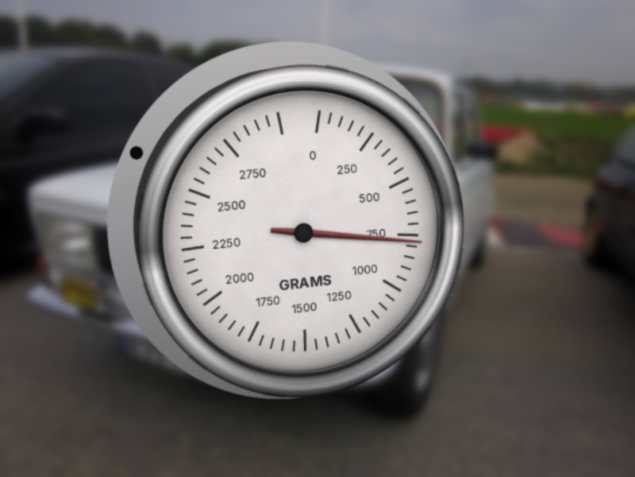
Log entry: 775 g
